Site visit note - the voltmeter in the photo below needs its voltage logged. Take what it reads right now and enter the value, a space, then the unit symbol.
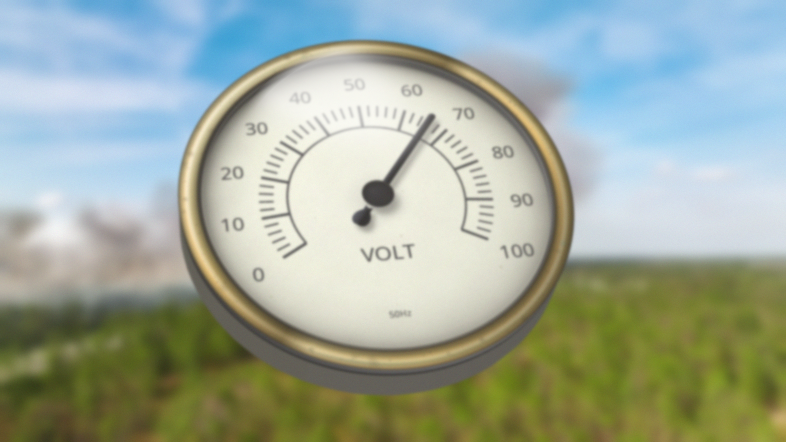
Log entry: 66 V
